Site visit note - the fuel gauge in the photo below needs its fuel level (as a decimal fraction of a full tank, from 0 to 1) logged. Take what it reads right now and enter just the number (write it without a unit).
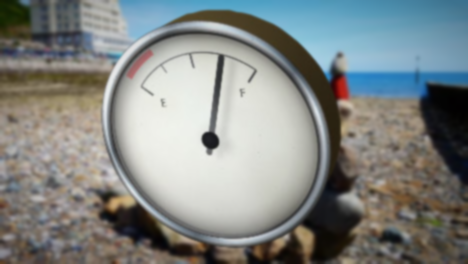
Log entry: 0.75
